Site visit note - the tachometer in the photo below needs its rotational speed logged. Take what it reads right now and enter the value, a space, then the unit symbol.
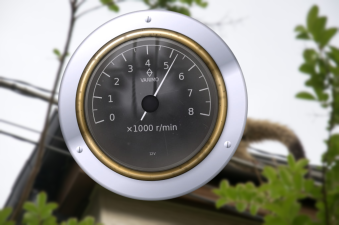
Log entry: 5250 rpm
